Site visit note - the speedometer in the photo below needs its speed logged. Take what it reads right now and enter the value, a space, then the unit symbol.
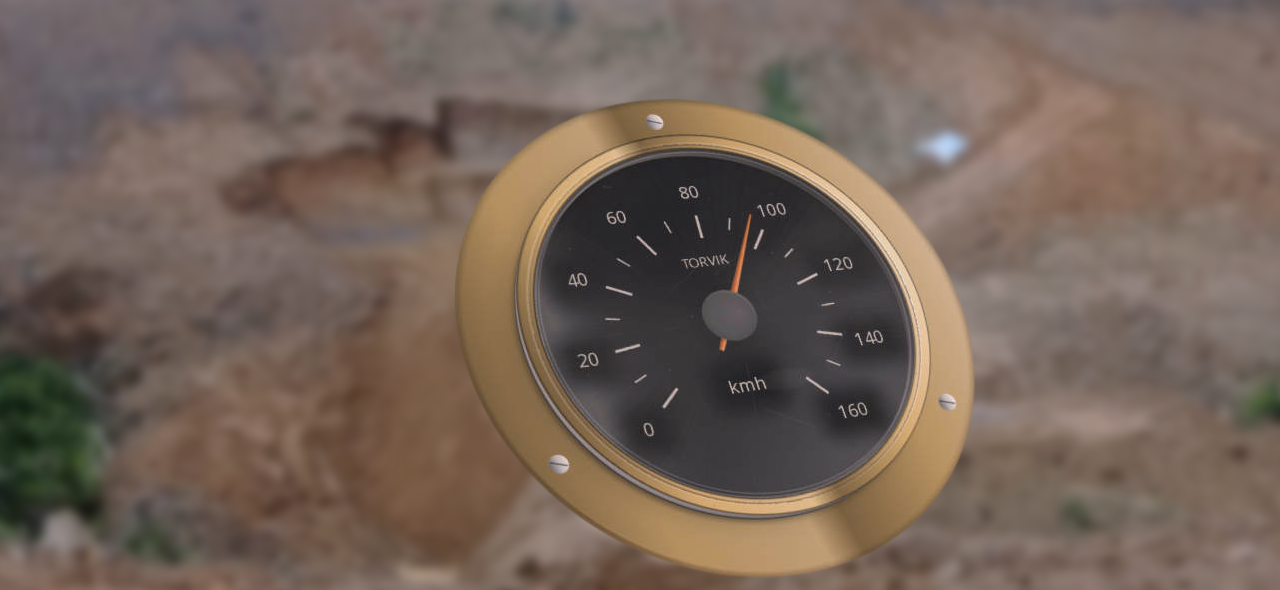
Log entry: 95 km/h
